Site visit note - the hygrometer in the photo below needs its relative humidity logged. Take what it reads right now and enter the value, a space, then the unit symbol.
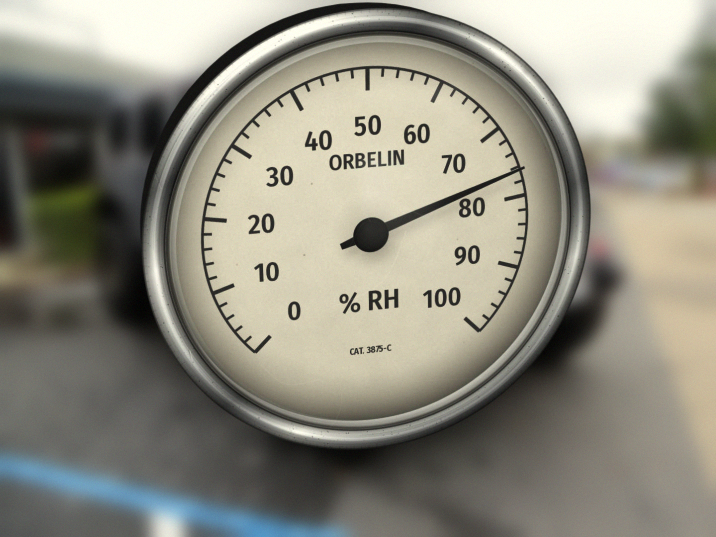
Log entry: 76 %
